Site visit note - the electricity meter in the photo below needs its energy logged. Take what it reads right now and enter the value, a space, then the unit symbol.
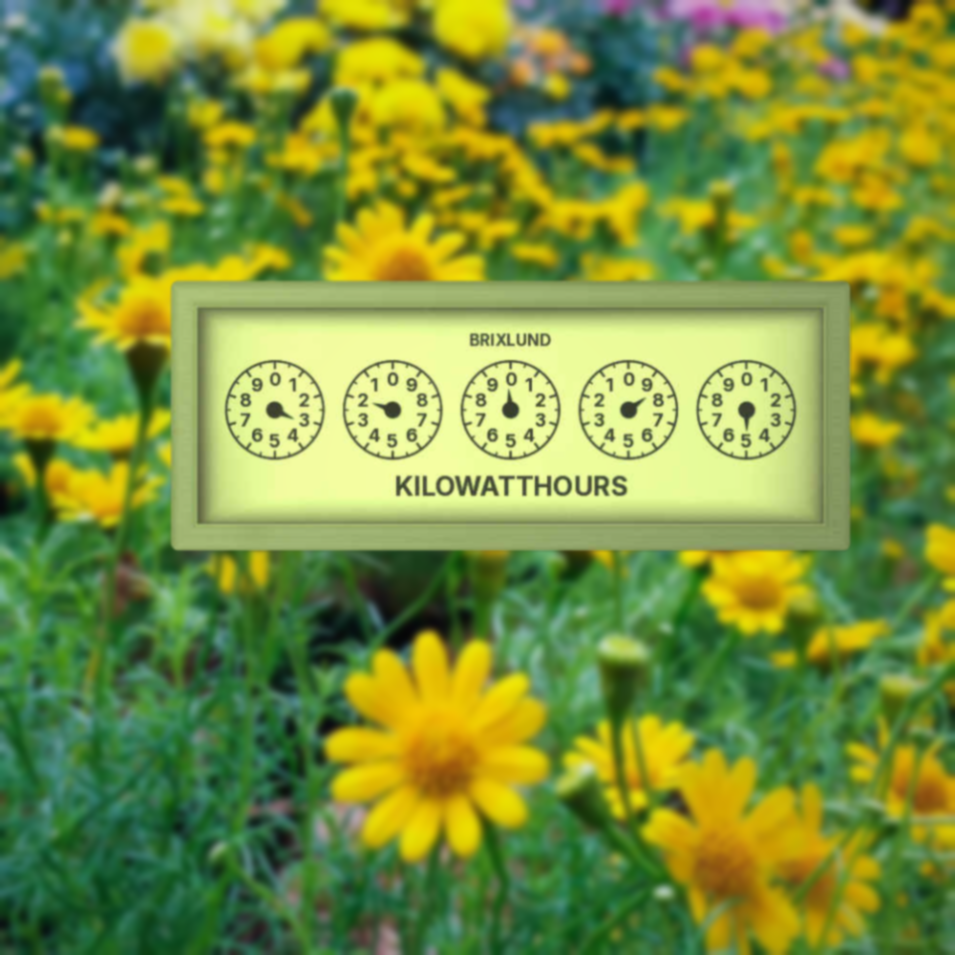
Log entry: 31985 kWh
